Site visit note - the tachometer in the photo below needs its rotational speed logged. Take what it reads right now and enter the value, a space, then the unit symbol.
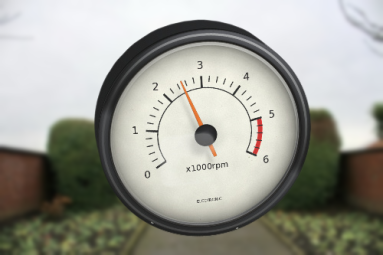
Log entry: 2500 rpm
